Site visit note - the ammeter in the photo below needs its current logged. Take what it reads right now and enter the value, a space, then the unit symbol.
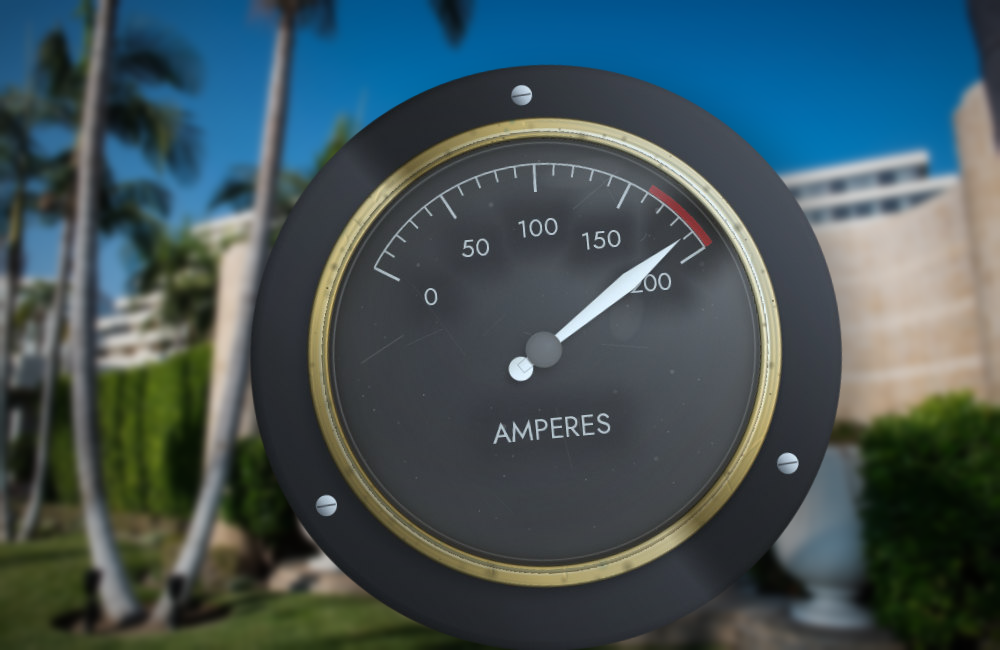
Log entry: 190 A
